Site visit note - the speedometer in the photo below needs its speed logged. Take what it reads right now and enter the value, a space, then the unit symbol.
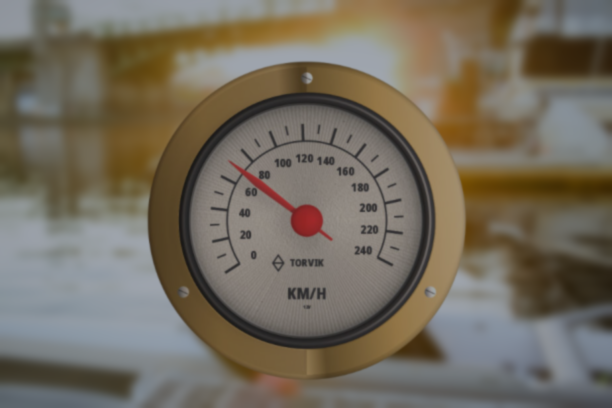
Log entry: 70 km/h
